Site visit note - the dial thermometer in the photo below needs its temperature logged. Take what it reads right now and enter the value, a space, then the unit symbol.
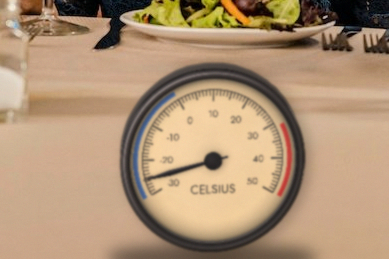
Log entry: -25 °C
